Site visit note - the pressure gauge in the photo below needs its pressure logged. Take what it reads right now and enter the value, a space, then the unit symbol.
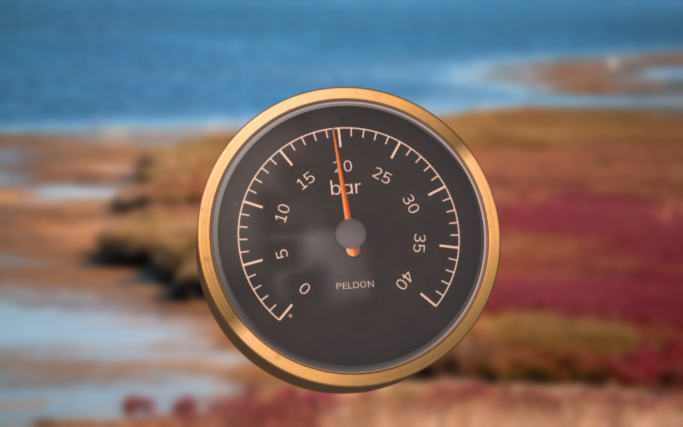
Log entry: 19.5 bar
